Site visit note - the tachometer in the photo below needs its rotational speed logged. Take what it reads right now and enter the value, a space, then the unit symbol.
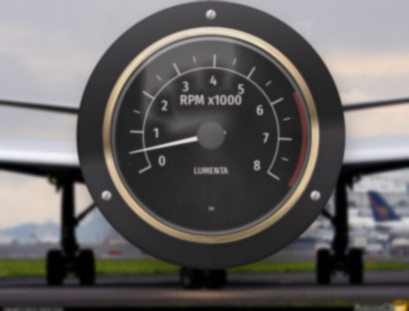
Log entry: 500 rpm
